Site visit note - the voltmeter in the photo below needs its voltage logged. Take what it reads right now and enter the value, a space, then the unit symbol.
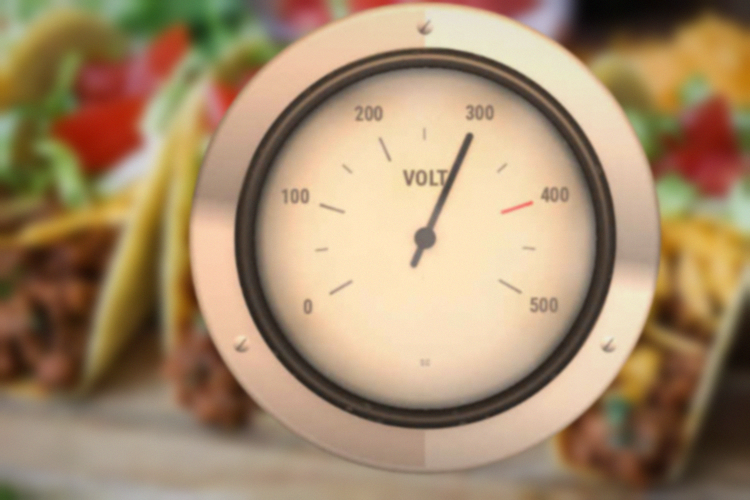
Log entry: 300 V
